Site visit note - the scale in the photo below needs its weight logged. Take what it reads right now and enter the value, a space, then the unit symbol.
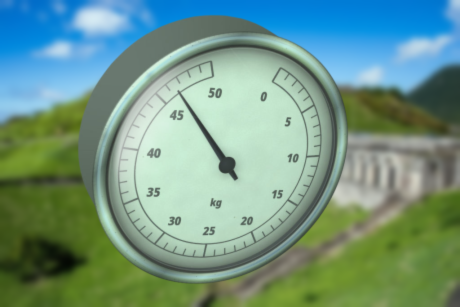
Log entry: 46.5 kg
